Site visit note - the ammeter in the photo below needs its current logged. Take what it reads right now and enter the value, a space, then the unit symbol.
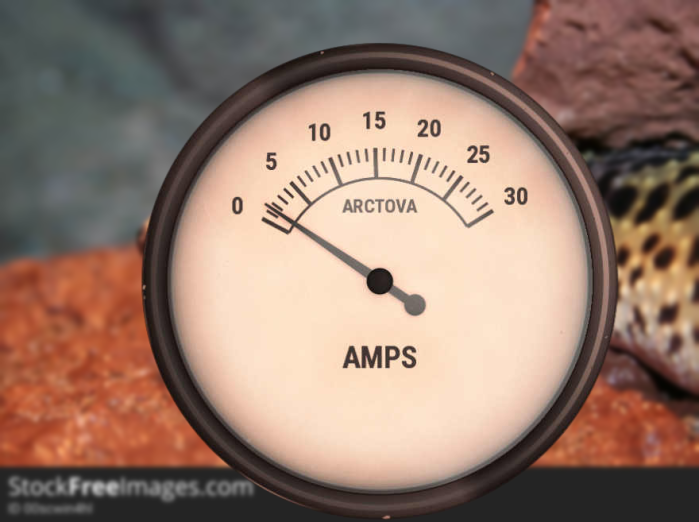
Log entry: 1.5 A
